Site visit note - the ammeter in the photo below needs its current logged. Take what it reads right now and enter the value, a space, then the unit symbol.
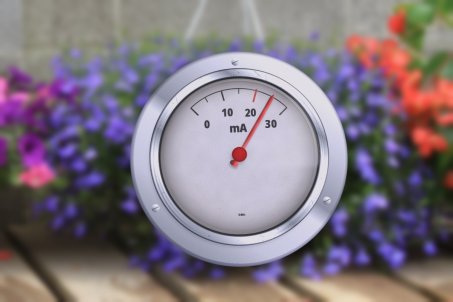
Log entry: 25 mA
